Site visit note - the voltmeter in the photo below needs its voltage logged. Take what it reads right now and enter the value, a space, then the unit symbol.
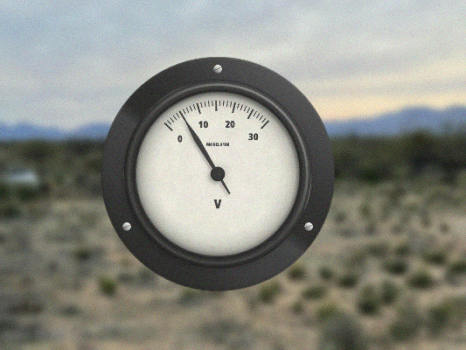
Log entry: 5 V
